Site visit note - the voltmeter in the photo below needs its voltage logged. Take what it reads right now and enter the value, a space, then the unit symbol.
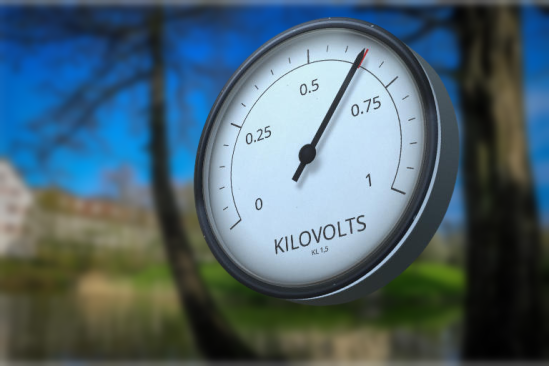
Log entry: 0.65 kV
